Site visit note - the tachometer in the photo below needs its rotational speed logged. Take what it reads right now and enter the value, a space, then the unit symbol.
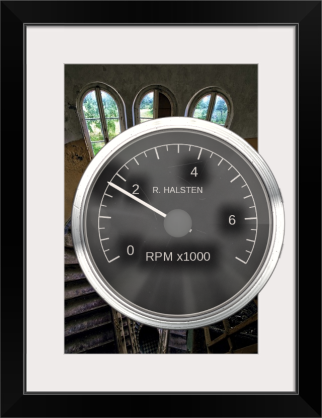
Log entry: 1750 rpm
